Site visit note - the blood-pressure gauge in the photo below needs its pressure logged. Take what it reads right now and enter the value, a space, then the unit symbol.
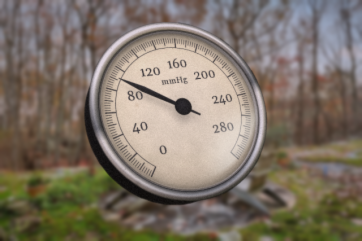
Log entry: 90 mmHg
